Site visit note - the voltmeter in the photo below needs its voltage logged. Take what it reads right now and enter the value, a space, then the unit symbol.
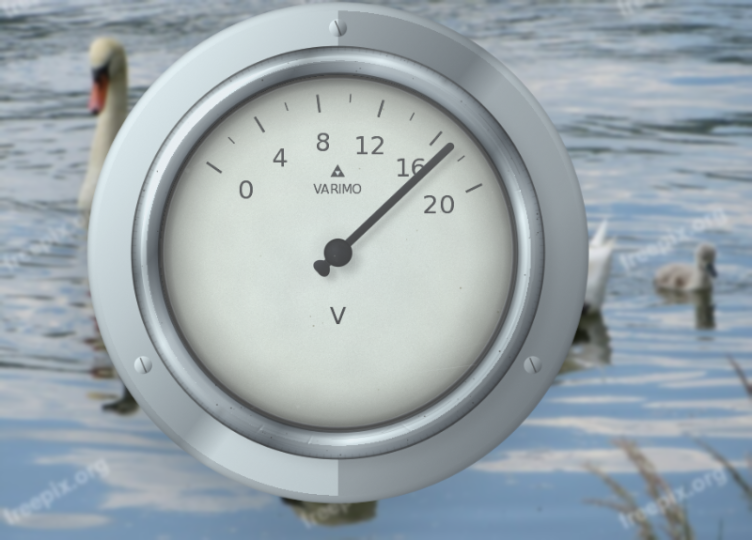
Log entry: 17 V
